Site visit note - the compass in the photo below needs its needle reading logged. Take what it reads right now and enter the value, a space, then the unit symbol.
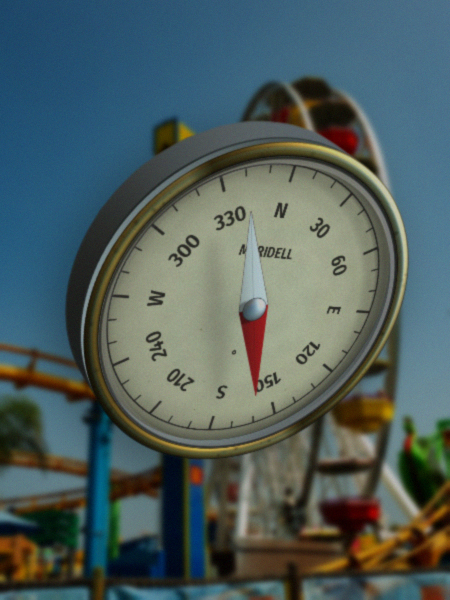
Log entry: 160 °
